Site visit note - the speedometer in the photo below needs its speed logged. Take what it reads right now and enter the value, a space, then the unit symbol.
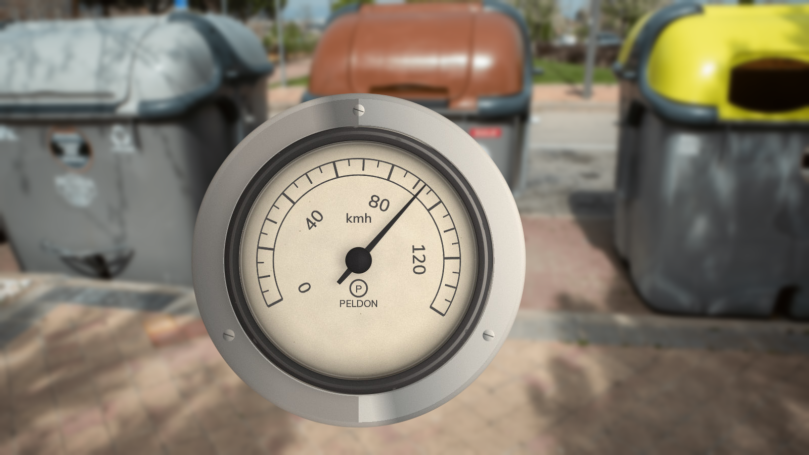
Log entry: 92.5 km/h
